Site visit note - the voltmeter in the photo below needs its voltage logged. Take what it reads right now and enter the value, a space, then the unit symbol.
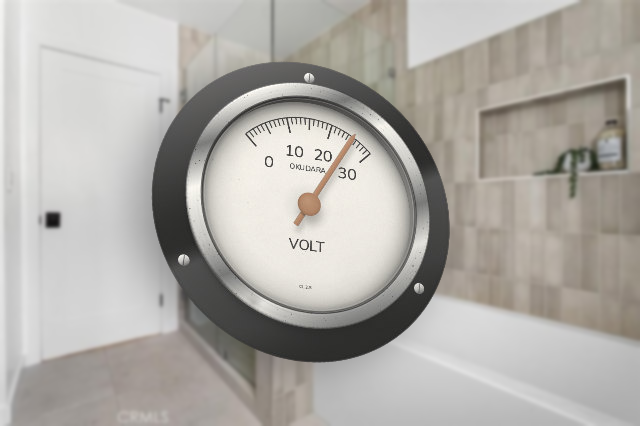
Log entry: 25 V
